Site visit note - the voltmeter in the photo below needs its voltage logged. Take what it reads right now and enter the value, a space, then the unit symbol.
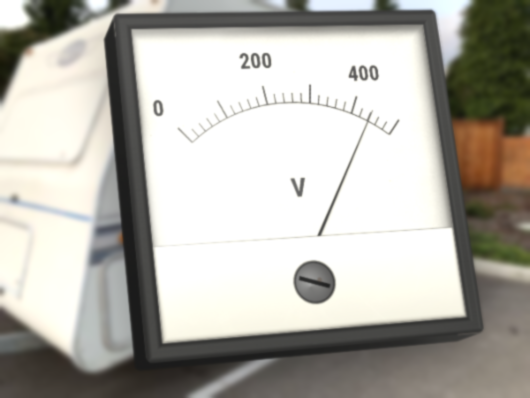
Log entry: 440 V
